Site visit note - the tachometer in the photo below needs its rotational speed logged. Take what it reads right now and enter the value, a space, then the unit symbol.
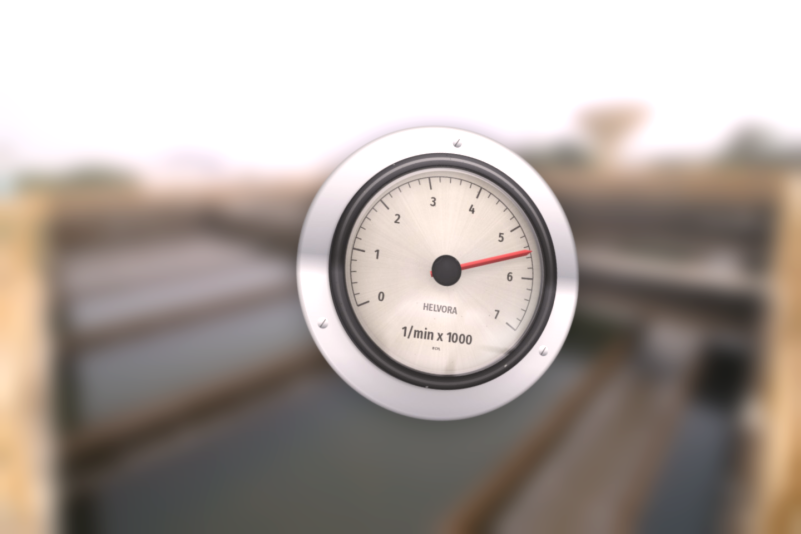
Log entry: 5500 rpm
